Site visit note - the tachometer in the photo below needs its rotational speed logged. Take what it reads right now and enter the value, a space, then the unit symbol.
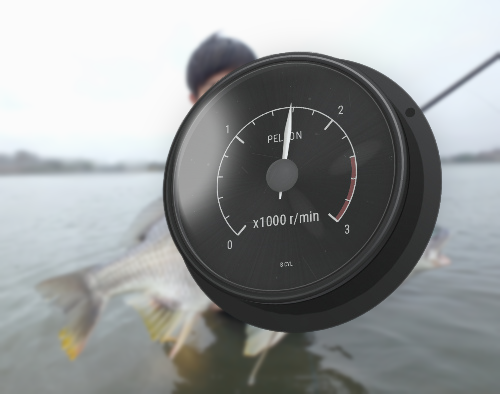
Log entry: 1600 rpm
